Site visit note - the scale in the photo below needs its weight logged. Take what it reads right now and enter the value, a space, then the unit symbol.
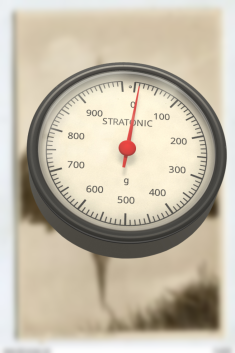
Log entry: 10 g
